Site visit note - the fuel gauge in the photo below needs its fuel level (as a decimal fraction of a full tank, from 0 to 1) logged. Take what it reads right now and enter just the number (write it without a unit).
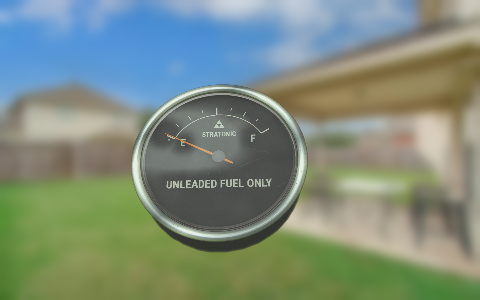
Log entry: 0
